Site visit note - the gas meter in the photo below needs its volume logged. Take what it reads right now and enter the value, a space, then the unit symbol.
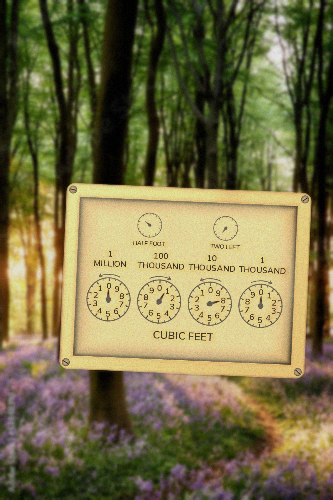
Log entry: 8000 ft³
